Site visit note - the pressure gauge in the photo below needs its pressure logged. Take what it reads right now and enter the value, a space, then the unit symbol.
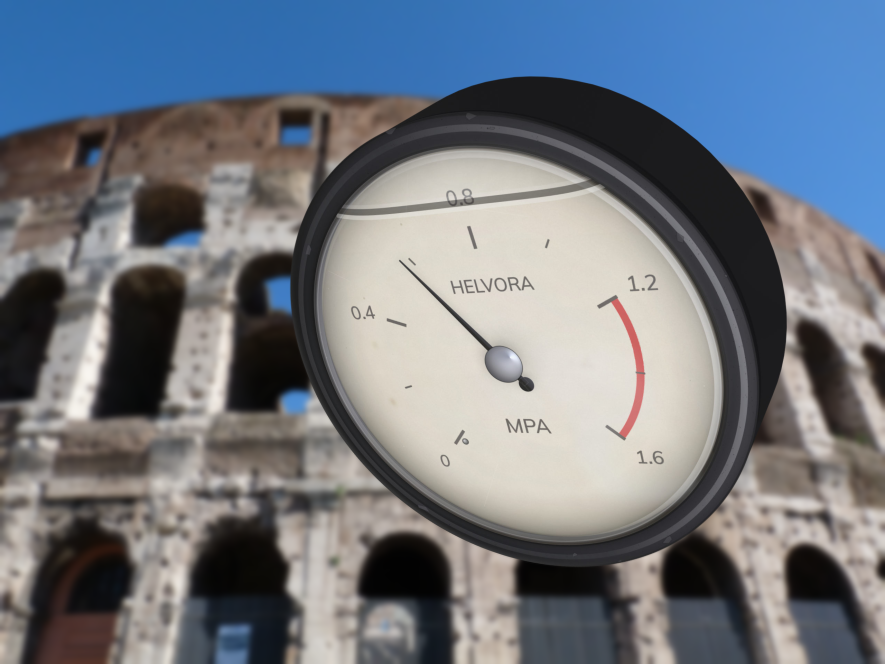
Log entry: 0.6 MPa
